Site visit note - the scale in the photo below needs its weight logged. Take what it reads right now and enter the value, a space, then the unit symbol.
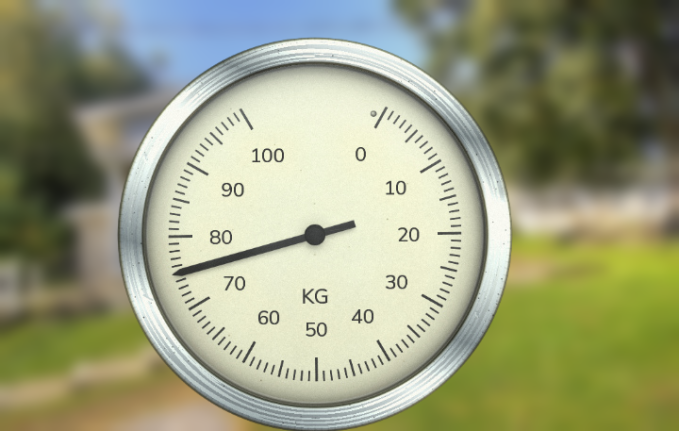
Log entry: 75 kg
